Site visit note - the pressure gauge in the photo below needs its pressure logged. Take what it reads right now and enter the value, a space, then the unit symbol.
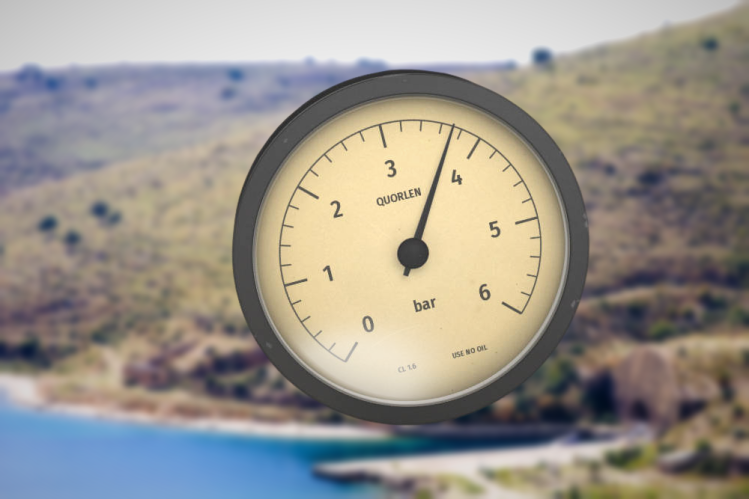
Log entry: 3.7 bar
